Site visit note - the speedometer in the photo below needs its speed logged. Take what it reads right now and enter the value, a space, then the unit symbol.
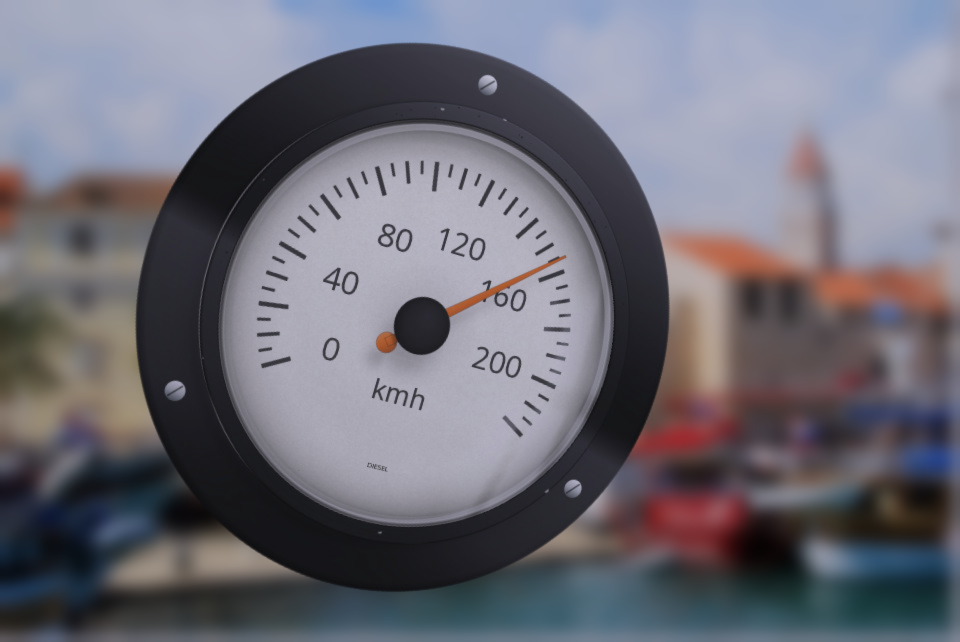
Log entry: 155 km/h
